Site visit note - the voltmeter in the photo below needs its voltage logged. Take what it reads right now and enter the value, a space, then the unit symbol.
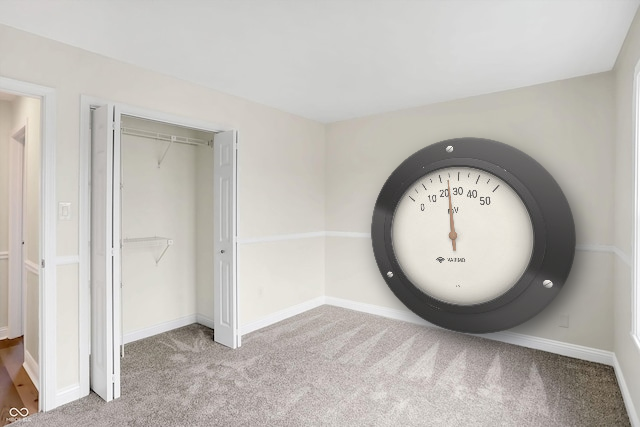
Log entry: 25 mV
